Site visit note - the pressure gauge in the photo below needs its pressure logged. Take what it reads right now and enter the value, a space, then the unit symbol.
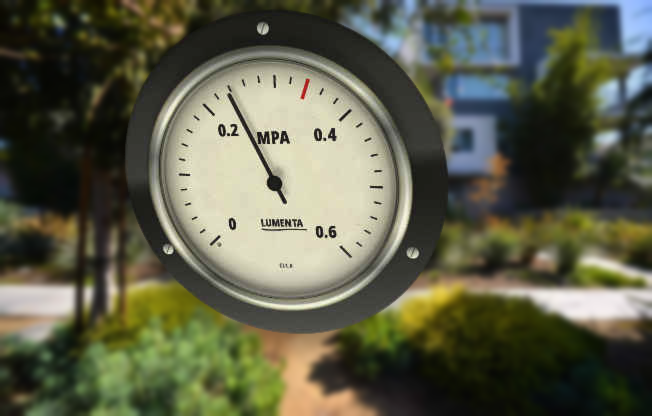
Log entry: 0.24 MPa
